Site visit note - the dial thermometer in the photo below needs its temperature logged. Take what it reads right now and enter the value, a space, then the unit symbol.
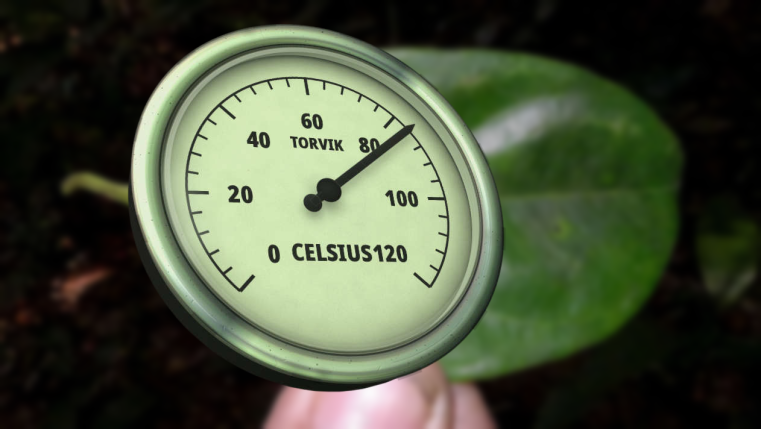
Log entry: 84 °C
